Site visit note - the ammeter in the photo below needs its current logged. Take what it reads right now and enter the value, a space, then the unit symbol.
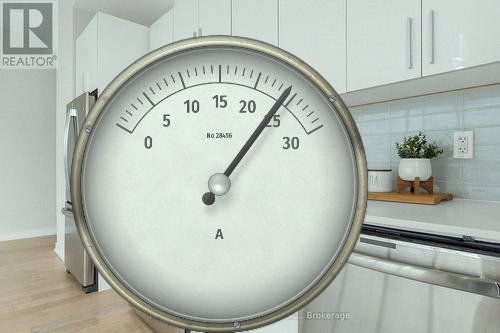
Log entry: 24 A
